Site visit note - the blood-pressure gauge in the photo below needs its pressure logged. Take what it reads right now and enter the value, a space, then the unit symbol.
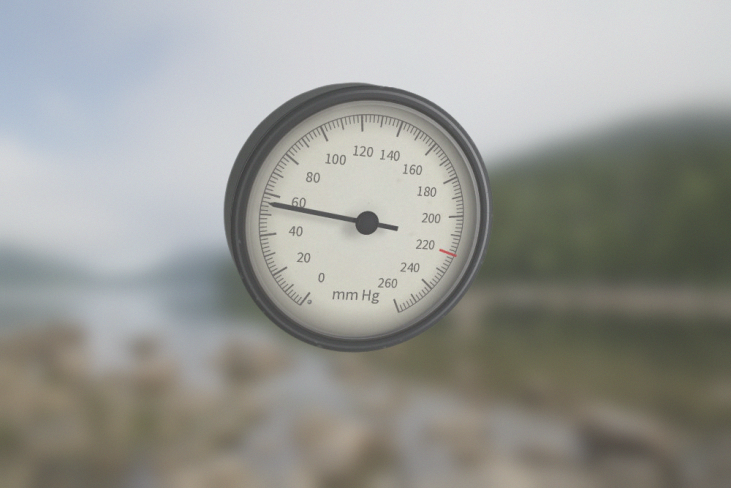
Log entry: 56 mmHg
